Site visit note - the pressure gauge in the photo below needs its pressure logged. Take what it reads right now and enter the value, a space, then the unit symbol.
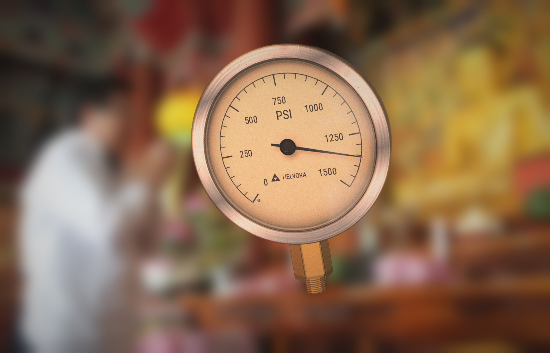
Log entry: 1350 psi
